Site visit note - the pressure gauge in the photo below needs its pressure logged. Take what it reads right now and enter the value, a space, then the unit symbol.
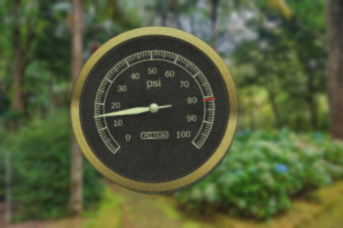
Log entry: 15 psi
